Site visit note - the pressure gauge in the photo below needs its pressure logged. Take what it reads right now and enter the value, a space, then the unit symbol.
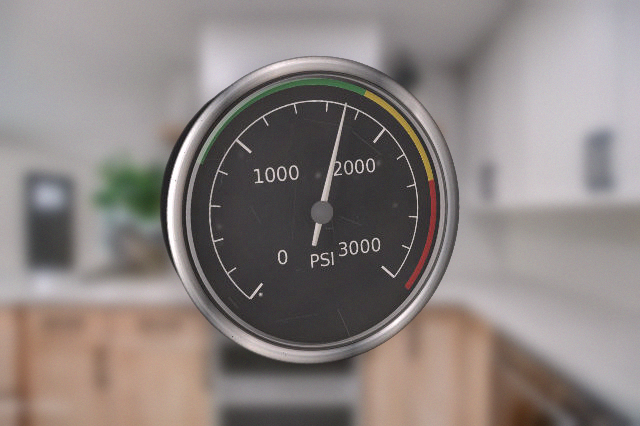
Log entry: 1700 psi
